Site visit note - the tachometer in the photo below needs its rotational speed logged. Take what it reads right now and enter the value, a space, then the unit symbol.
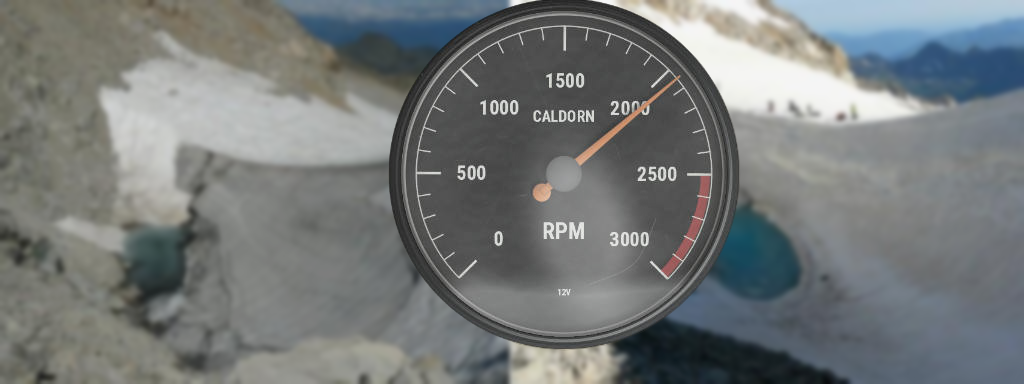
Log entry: 2050 rpm
